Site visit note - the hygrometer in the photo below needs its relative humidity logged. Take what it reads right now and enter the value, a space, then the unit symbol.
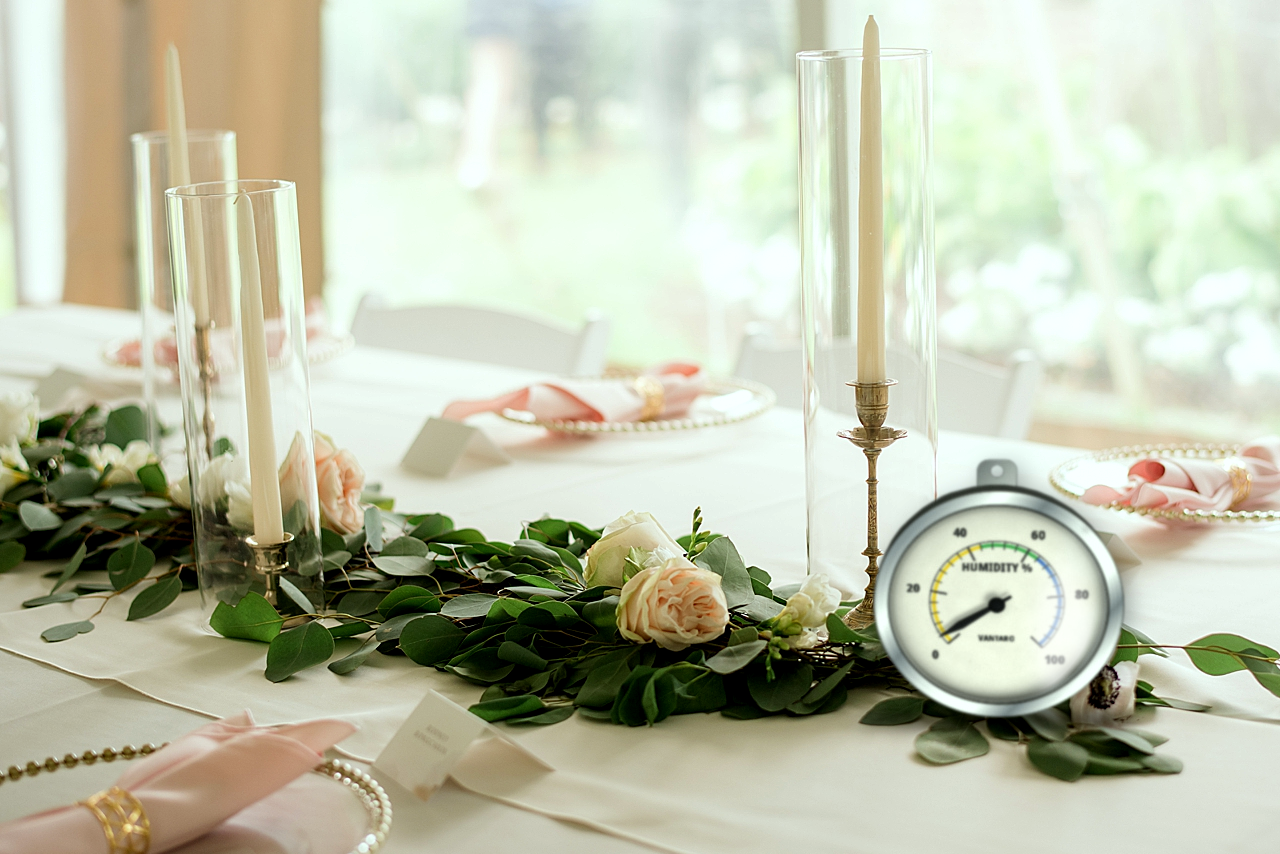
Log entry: 4 %
